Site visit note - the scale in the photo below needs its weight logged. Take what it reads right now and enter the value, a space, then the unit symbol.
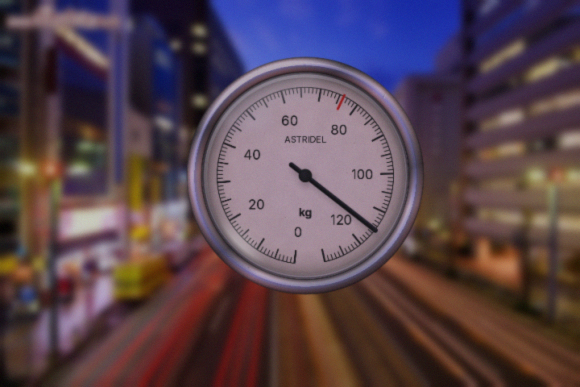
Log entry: 115 kg
